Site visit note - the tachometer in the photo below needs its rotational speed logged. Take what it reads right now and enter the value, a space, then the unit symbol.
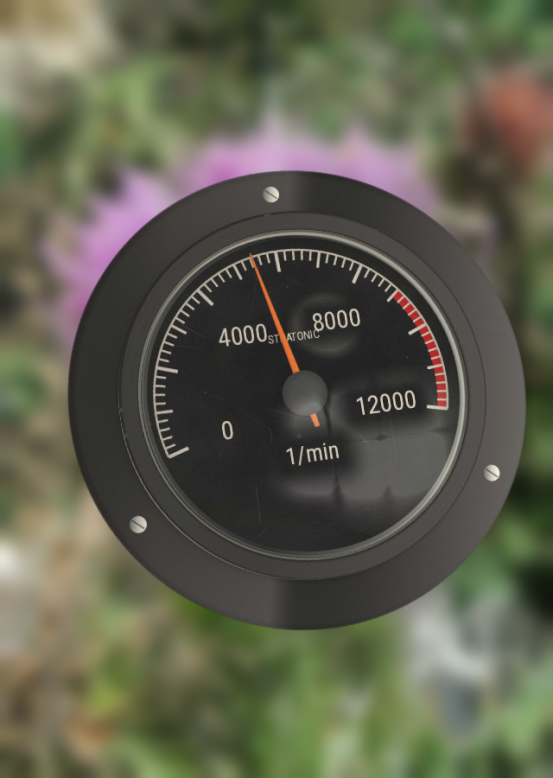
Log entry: 5400 rpm
